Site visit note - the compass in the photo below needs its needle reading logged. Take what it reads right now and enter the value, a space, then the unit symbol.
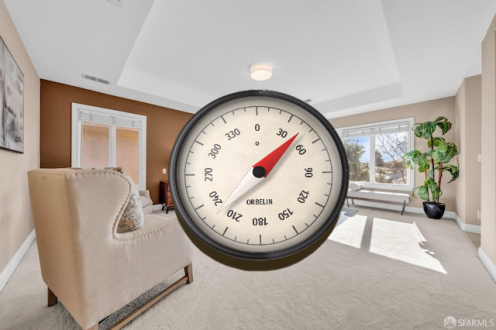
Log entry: 45 °
